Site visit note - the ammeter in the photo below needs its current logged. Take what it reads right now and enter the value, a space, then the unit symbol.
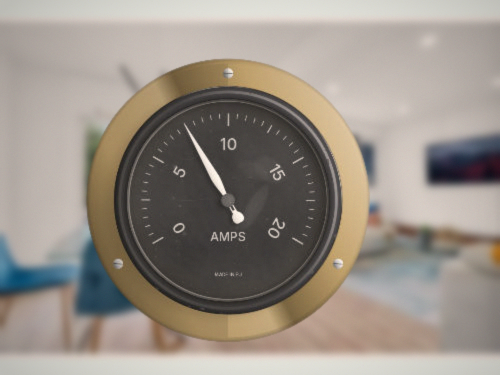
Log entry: 7.5 A
